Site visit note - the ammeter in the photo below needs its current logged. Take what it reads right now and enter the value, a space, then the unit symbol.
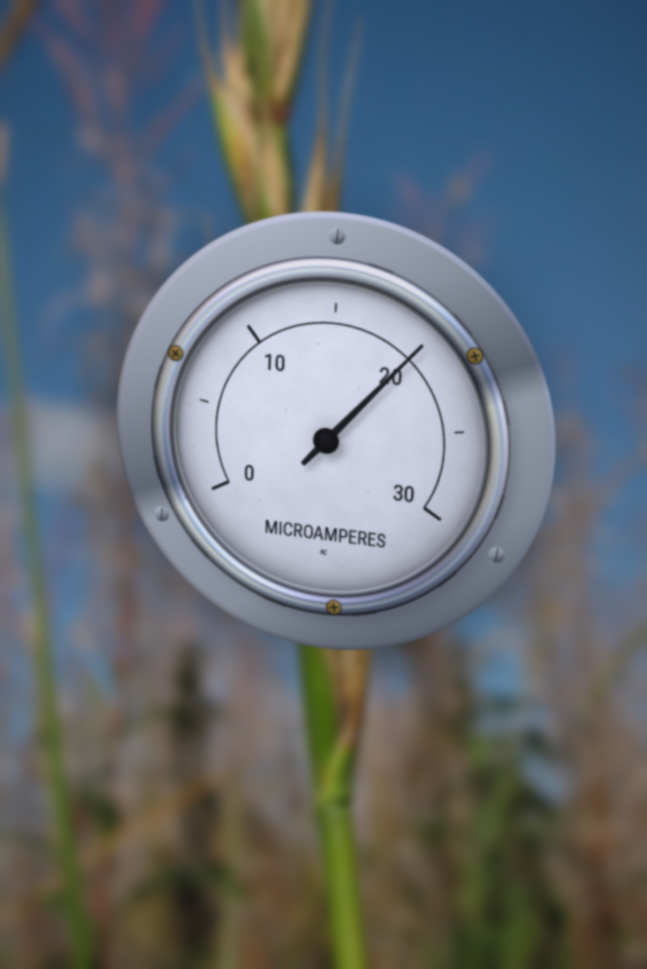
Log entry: 20 µA
